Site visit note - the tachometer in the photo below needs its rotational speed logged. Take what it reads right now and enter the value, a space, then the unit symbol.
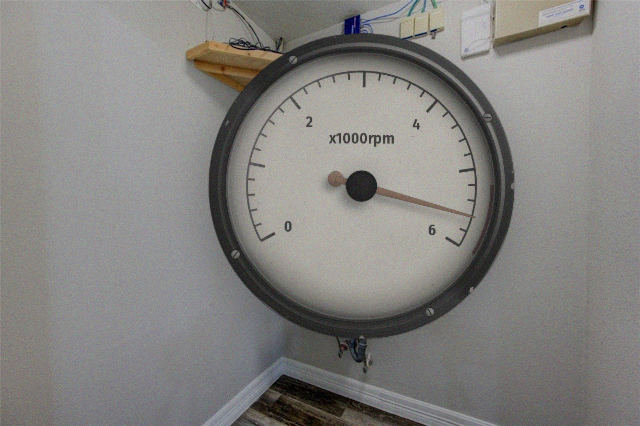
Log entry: 5600 rpm
